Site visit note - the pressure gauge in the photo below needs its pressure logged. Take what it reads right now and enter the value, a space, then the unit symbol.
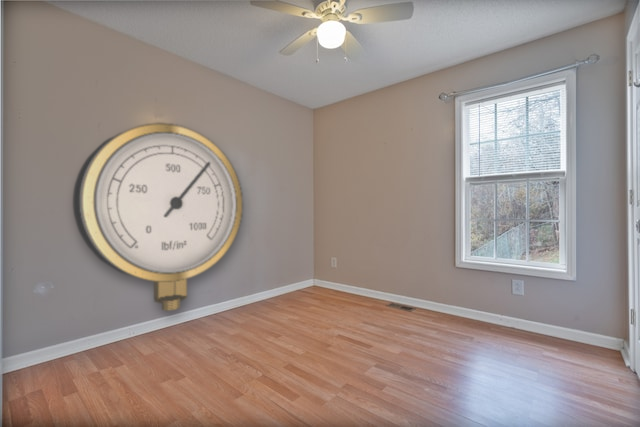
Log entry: 650 psi
